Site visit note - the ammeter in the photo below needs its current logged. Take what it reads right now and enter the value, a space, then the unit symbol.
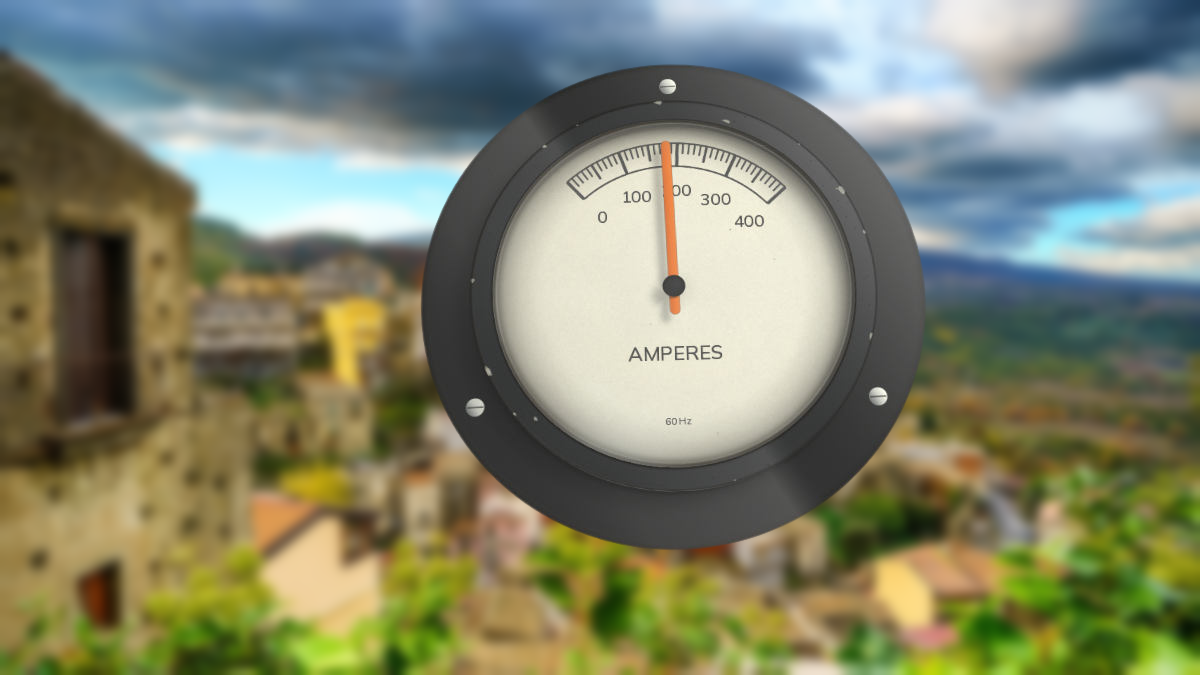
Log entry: 180 A
